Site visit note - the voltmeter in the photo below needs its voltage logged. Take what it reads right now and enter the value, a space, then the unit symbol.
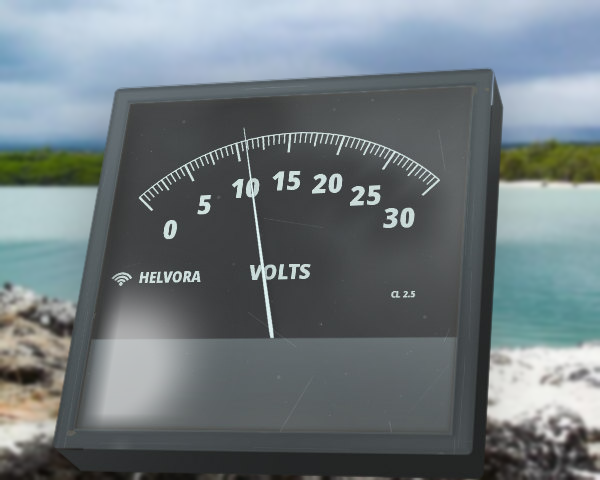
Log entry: 11 V
